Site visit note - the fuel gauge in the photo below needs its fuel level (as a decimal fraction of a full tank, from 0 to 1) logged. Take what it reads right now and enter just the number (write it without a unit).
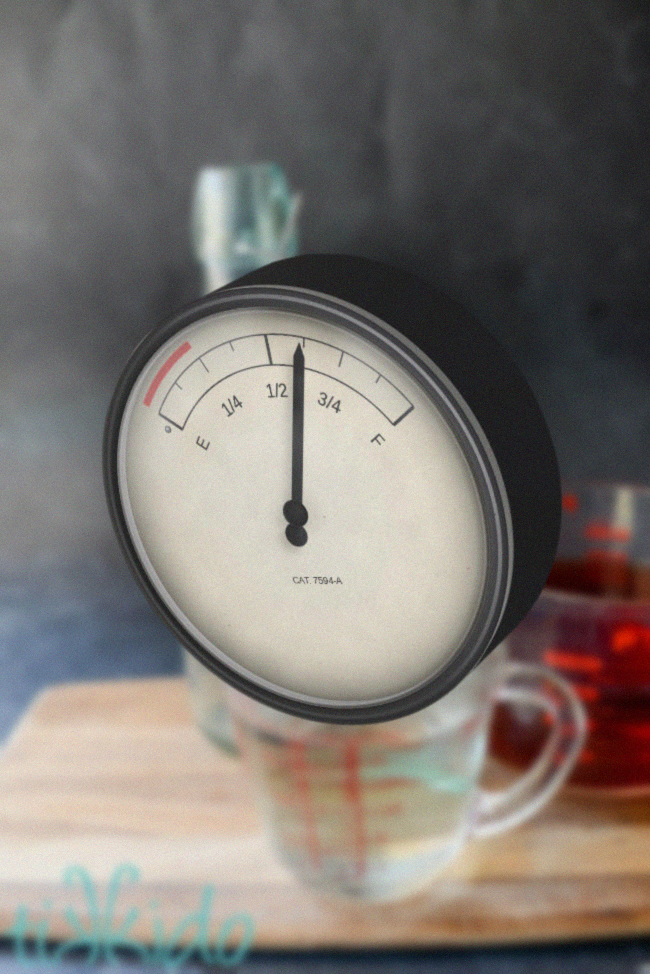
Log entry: 0.625
